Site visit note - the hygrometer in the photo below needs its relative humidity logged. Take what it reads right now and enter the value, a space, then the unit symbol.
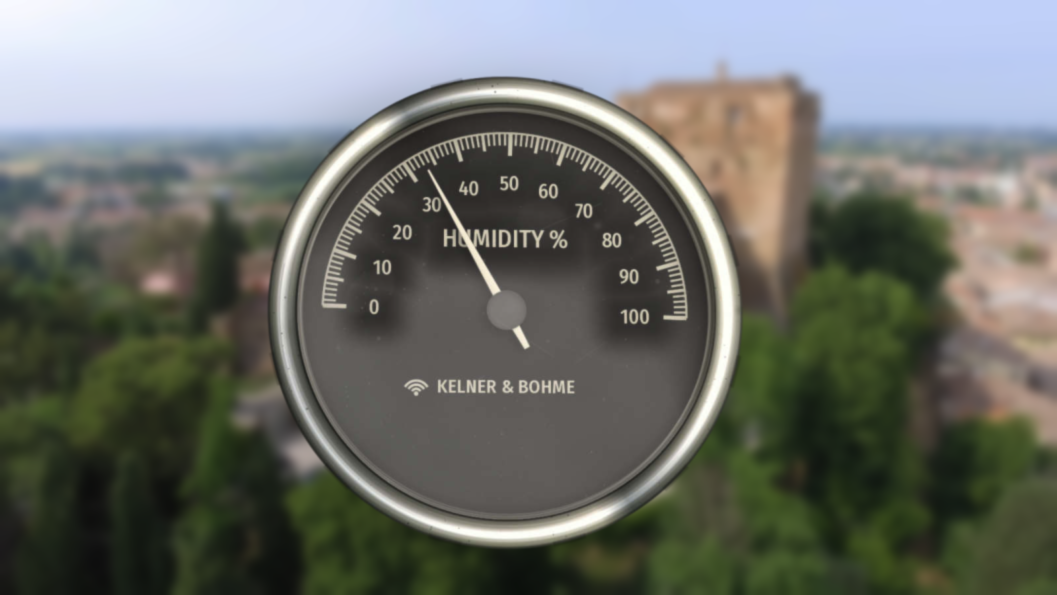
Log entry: 33 %
